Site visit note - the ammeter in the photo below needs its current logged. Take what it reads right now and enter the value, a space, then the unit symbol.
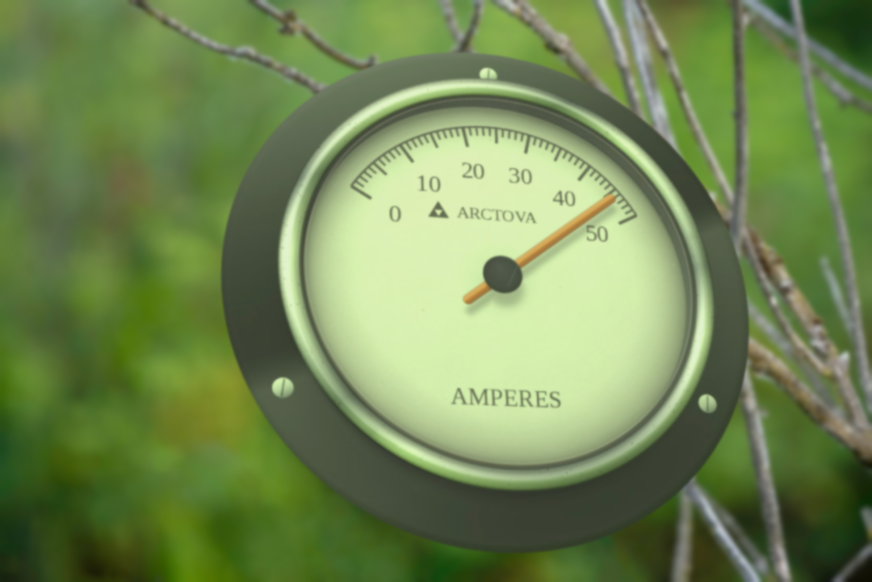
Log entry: 46 A
